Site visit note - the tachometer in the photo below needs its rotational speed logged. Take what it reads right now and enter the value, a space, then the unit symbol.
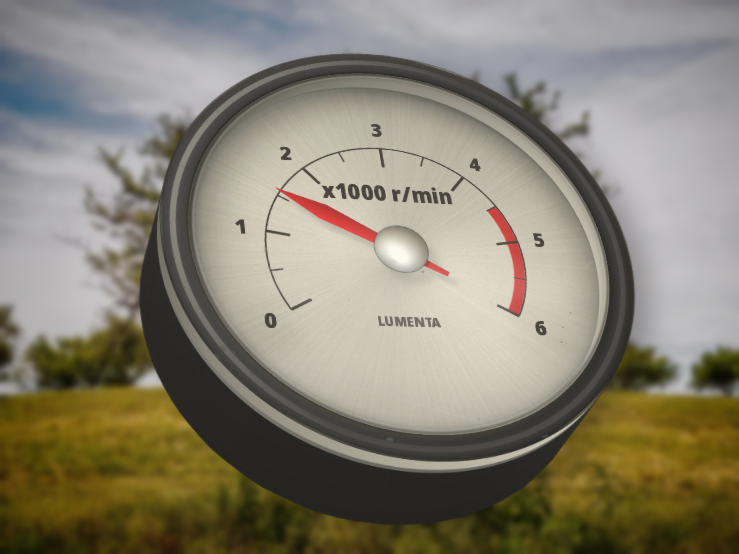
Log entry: 1500 rpm
